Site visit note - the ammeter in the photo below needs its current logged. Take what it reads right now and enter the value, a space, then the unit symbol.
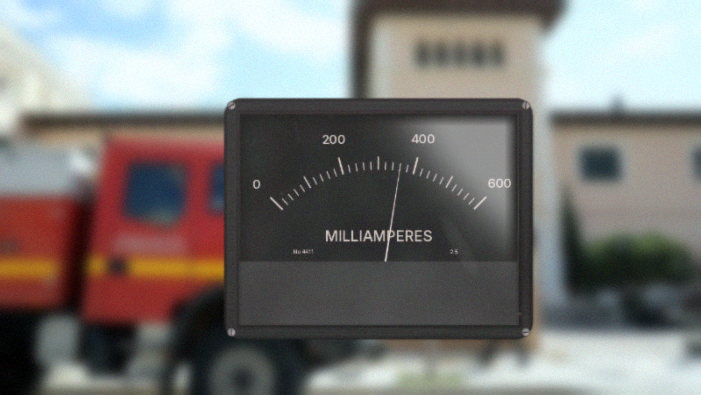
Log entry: 360 mA
